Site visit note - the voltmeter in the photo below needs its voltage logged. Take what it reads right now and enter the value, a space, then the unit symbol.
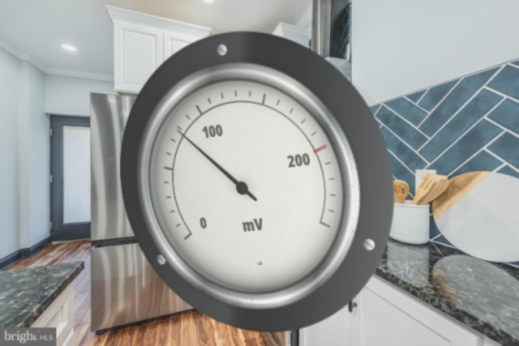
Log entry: 80 mV
